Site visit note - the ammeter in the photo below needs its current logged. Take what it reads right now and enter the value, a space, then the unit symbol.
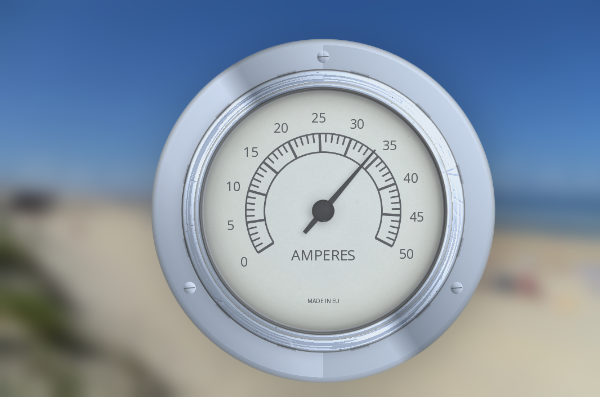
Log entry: 34 A
